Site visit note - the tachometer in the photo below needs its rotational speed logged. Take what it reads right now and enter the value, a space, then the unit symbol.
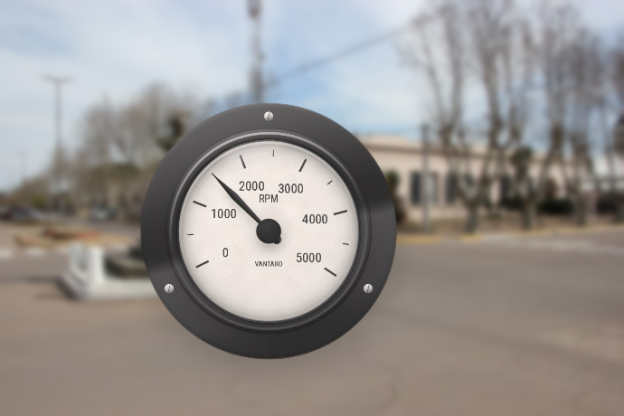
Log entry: 1500 rpm
